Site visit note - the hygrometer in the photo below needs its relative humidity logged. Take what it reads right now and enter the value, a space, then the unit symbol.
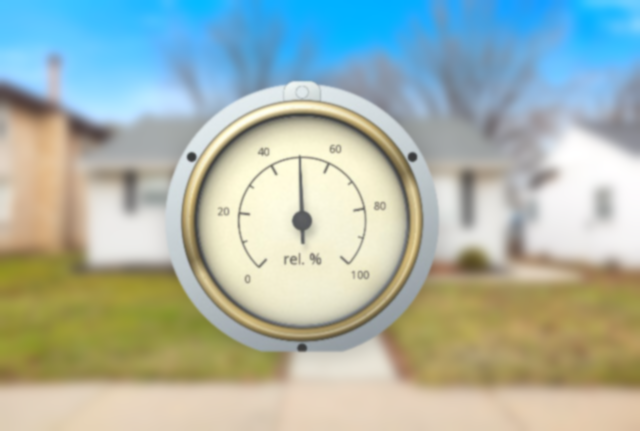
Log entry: 50 %
